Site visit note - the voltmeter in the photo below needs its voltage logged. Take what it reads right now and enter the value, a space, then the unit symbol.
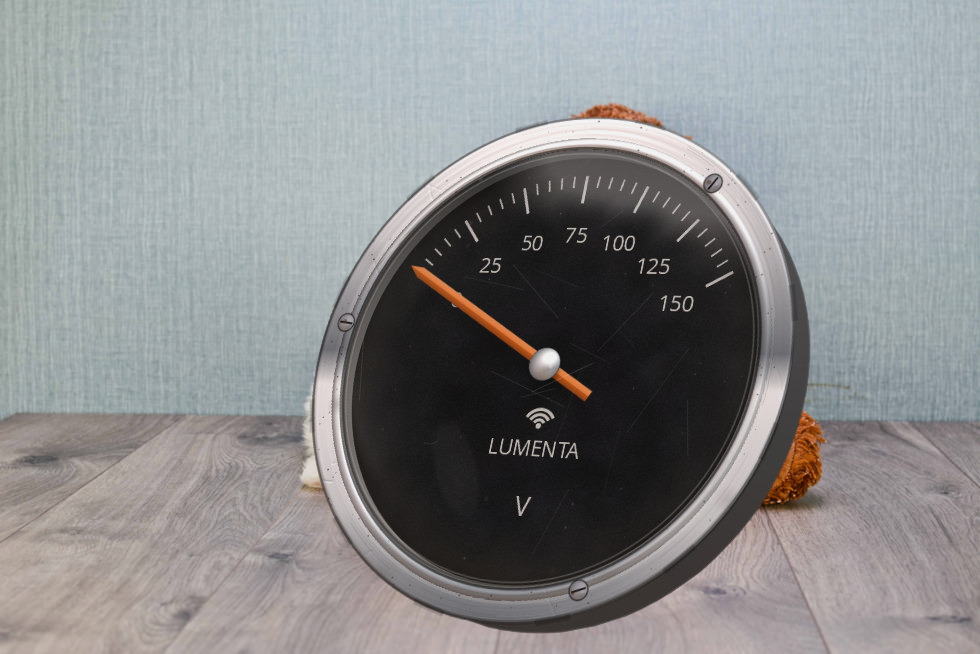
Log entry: 0 V
